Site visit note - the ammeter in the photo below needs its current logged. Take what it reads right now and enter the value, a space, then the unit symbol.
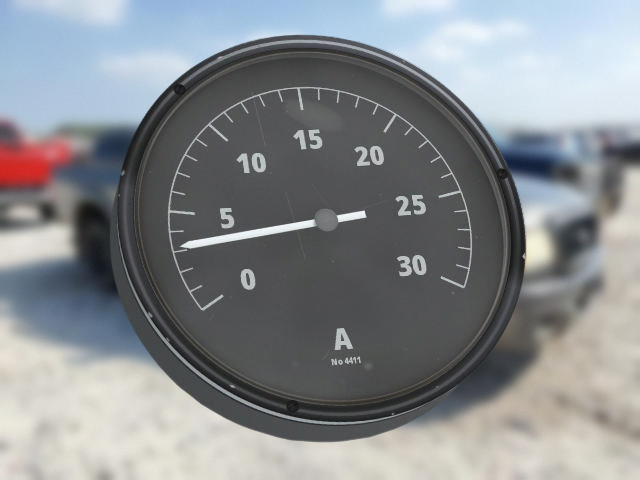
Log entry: 3 A
